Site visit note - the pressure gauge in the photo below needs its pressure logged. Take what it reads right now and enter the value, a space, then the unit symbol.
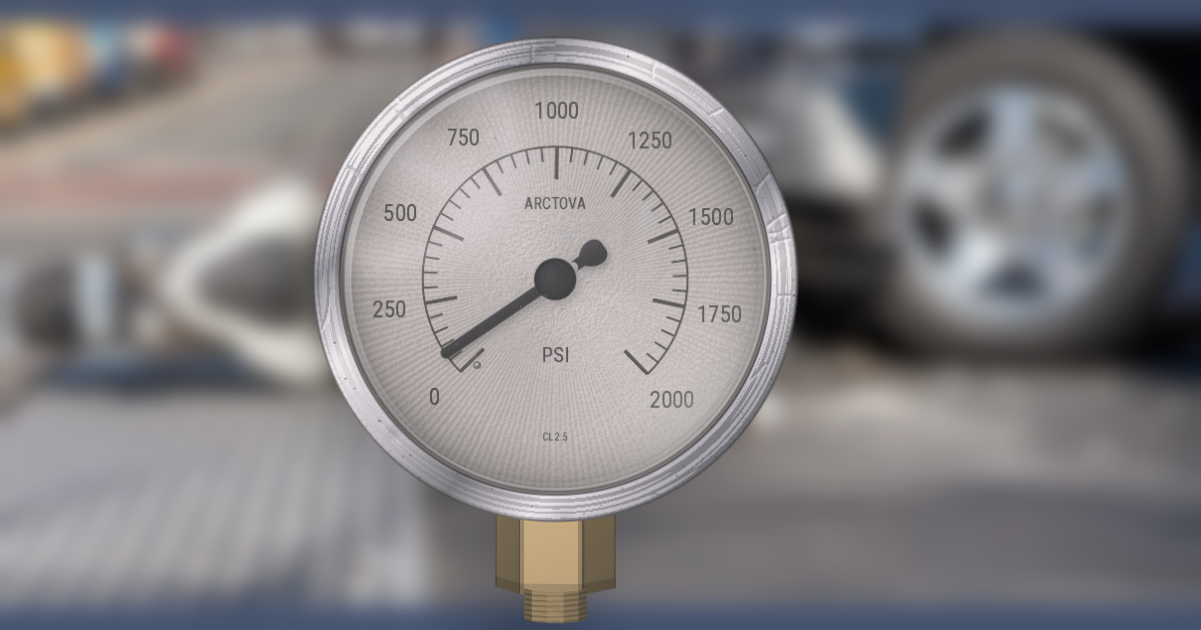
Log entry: 75 psi
